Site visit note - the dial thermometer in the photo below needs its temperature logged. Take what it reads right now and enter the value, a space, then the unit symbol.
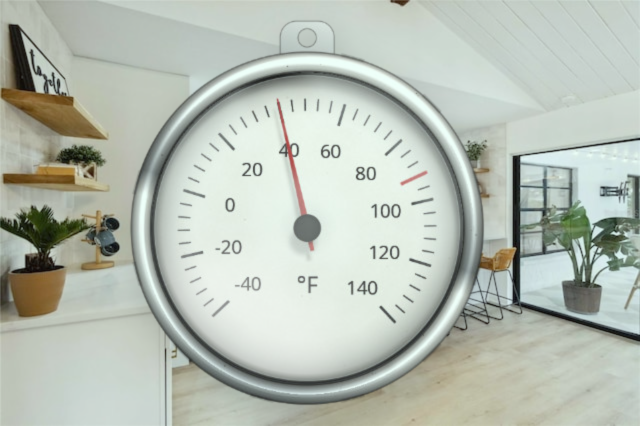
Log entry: 40 °F
